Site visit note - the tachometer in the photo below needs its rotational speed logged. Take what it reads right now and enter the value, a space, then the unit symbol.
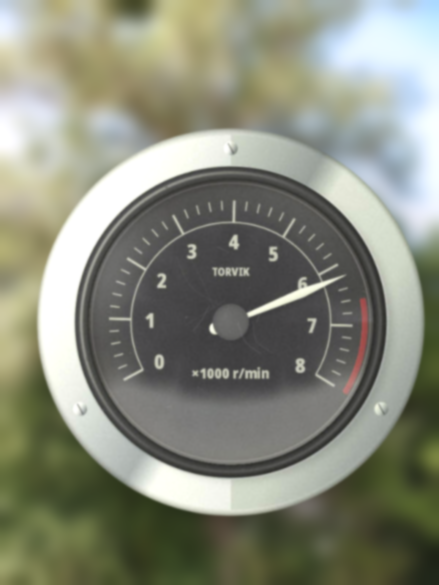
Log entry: 6200 rpm
